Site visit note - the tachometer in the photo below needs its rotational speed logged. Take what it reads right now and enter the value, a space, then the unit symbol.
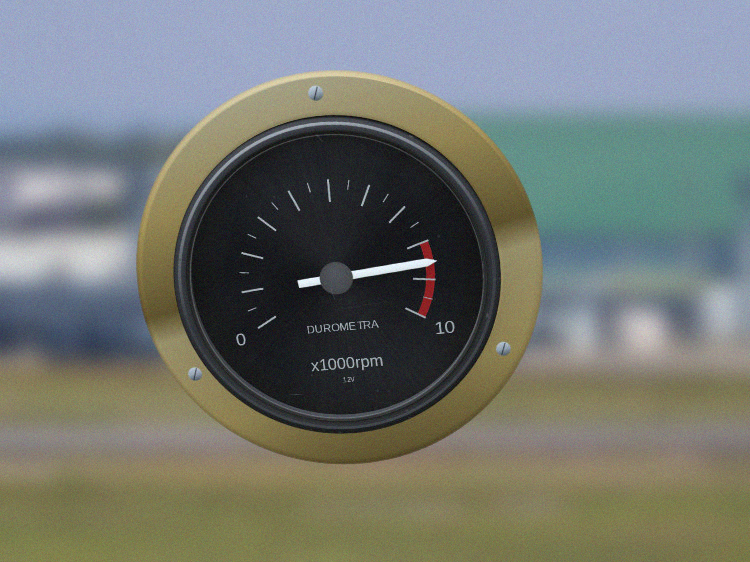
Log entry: 8500 rpm
